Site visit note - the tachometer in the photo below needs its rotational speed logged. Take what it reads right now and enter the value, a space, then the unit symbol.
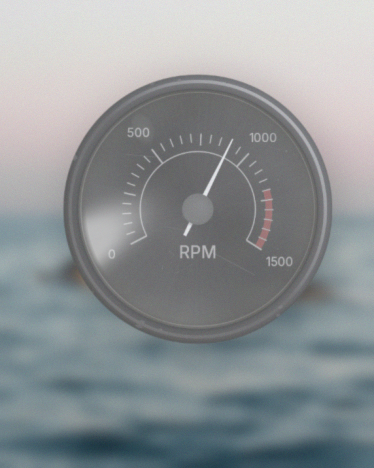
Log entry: 900 rpm
